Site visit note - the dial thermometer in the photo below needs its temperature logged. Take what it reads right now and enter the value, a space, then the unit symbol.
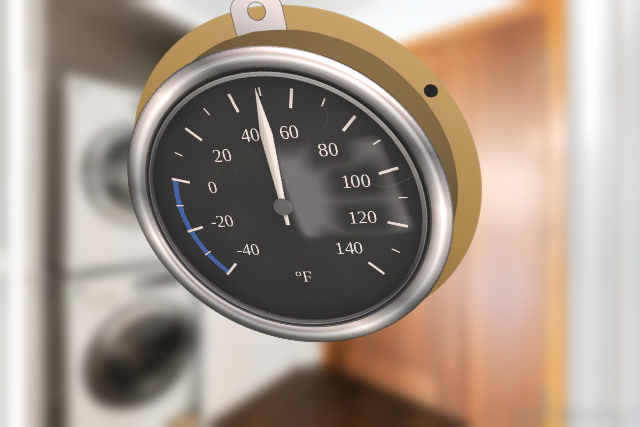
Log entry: 50 °F
